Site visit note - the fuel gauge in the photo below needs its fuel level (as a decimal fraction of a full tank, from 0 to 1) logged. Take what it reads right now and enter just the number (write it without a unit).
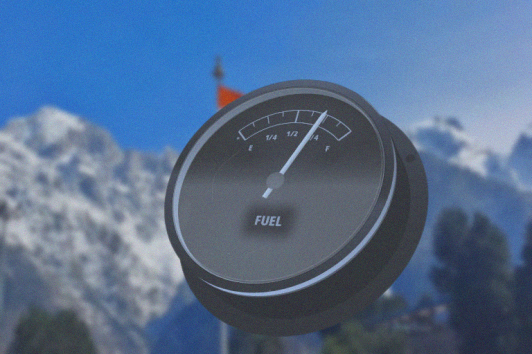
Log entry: 0.75
